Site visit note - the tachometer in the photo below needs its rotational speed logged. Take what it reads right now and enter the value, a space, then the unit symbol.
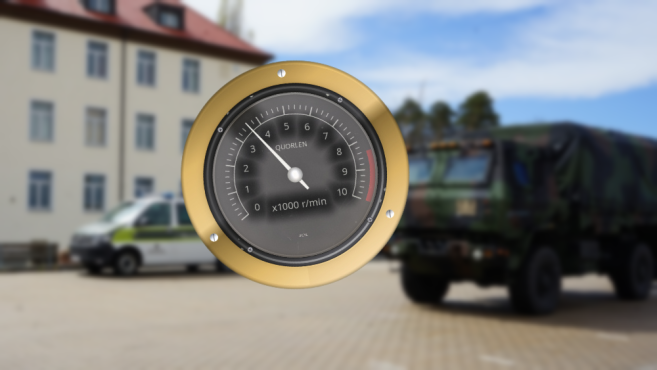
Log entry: 3600 rpm
